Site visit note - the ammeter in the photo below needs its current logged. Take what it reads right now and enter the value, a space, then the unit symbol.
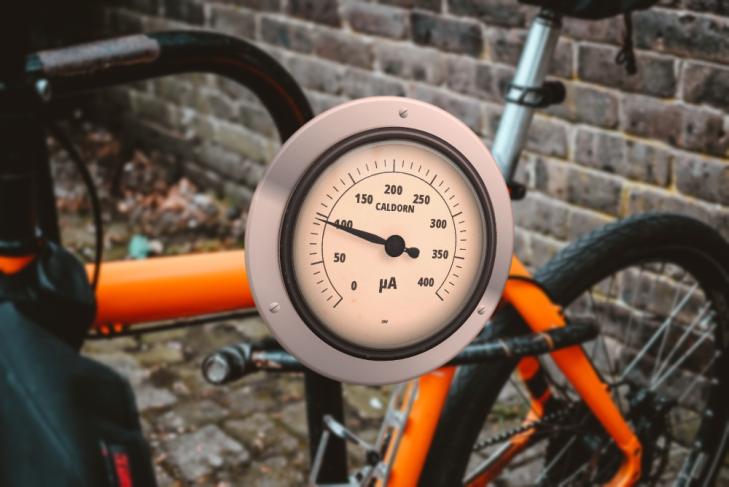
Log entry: 95 µA
